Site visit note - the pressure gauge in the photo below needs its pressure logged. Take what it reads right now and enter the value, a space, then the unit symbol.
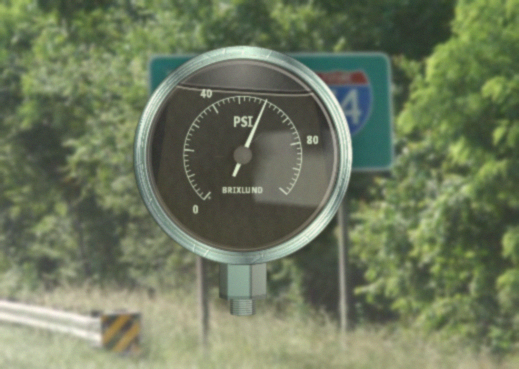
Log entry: 60 psi
